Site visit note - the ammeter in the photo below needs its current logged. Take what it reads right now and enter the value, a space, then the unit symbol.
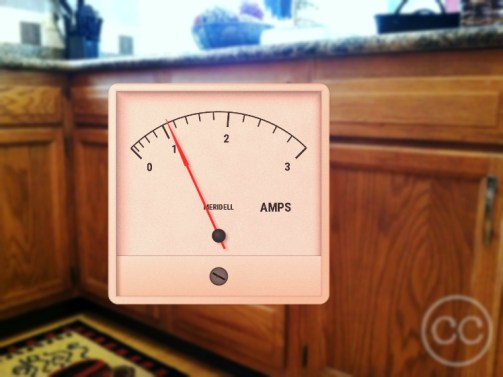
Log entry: 1.1 A
